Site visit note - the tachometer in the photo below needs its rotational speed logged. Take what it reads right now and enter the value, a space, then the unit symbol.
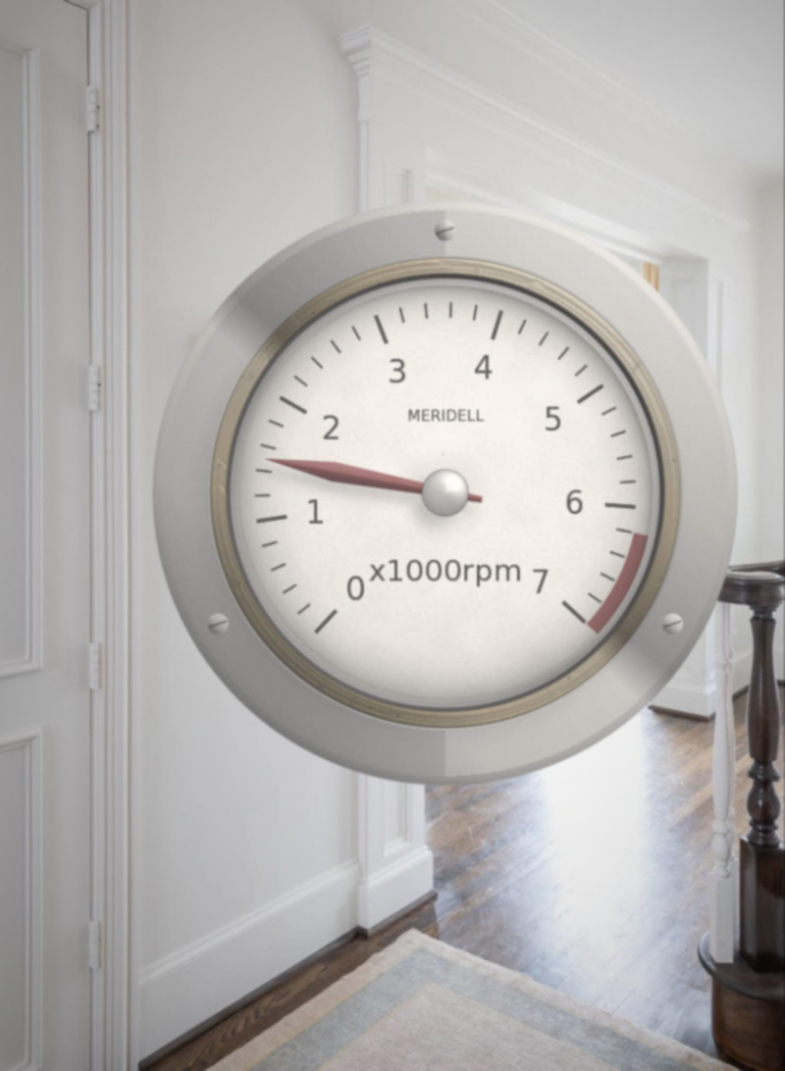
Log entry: 1500 rpm
